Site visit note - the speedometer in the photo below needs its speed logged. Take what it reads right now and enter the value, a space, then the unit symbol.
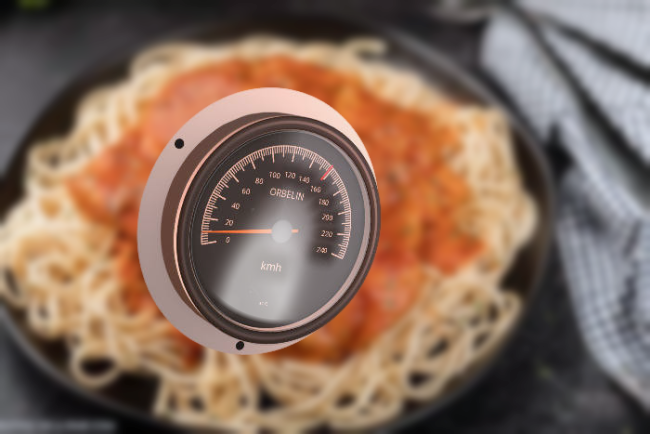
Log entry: 10 km/h
